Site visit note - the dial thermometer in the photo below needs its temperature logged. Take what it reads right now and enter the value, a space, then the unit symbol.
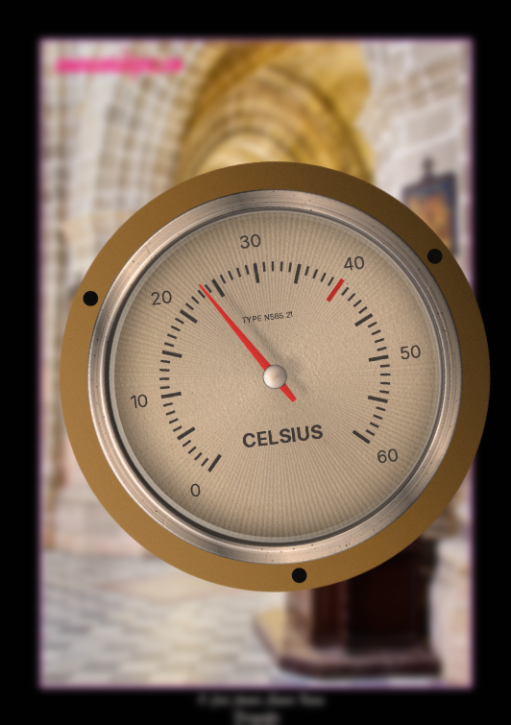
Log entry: 23.5 °C
